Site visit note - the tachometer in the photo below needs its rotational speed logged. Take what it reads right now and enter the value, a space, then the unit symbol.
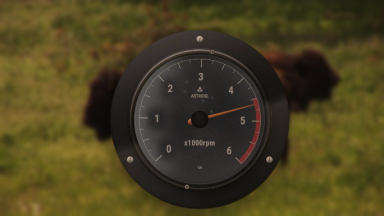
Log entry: 4625 rpm
